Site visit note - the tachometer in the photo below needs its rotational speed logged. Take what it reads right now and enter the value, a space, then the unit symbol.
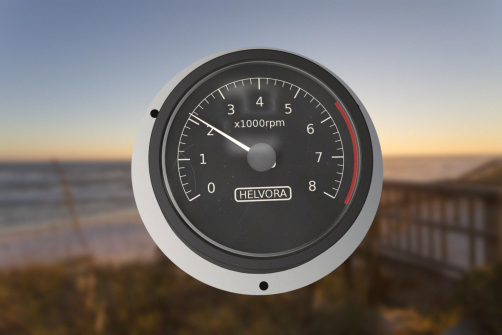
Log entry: 2100 rpm
